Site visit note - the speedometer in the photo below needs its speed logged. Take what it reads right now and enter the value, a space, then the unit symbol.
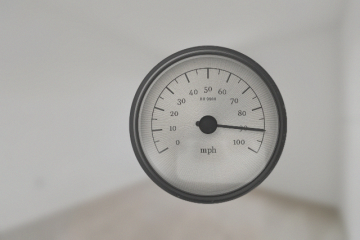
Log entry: 90 mph
